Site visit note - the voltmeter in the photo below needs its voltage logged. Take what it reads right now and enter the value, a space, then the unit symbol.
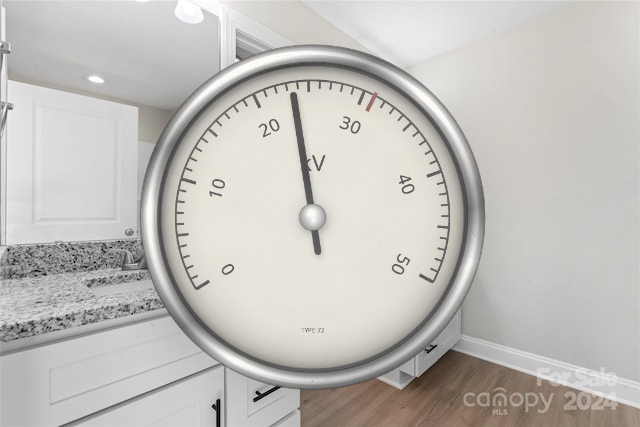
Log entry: 23.5 kV
